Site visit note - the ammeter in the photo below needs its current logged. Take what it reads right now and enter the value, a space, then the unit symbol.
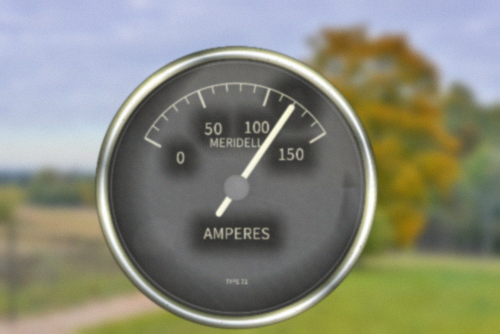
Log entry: 120 A
